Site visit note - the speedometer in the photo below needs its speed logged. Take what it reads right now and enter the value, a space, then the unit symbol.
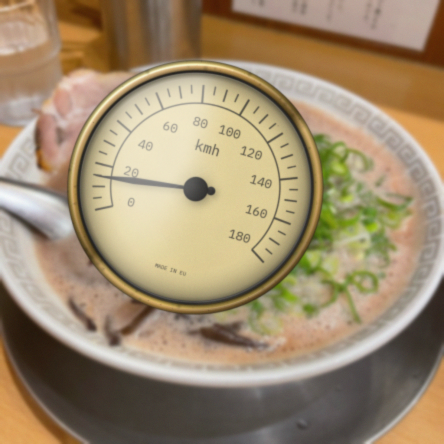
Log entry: 15 km/h
